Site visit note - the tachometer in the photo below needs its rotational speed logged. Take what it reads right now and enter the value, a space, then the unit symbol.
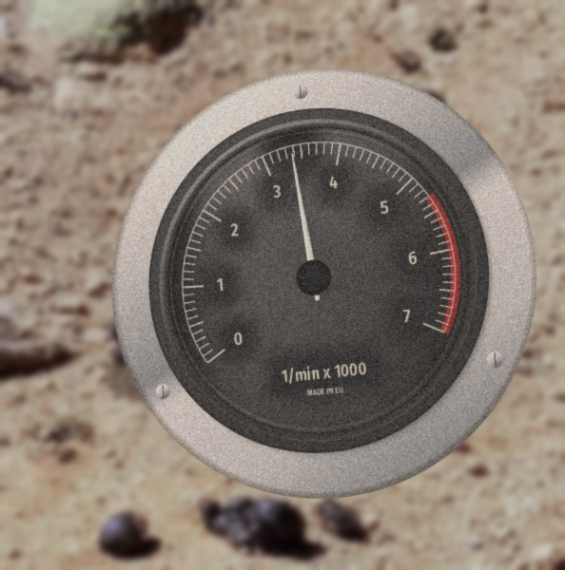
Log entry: 3400 rpm
